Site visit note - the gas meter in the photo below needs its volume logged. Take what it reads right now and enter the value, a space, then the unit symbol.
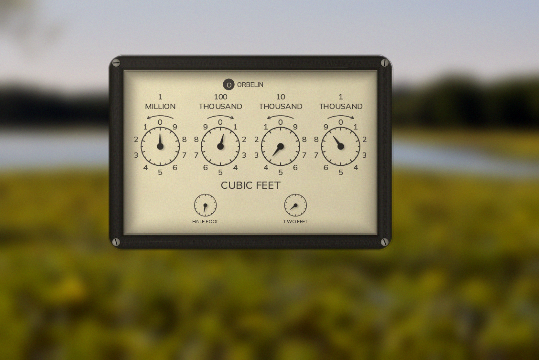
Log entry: 3900 ft³
